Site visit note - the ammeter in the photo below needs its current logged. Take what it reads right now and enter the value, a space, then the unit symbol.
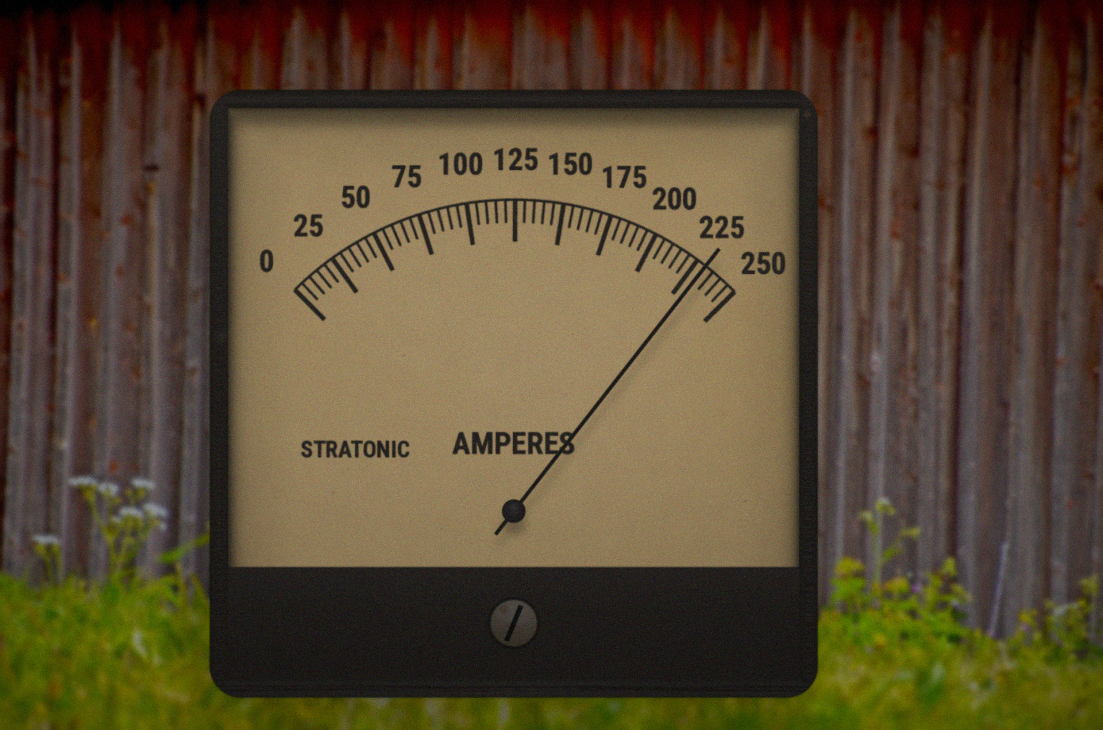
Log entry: 230 A
